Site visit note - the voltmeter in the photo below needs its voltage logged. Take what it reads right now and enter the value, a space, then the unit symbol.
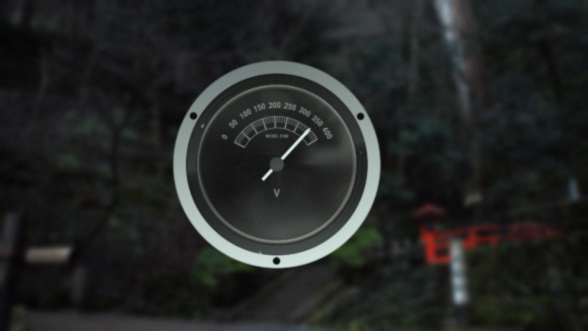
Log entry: 350 V
